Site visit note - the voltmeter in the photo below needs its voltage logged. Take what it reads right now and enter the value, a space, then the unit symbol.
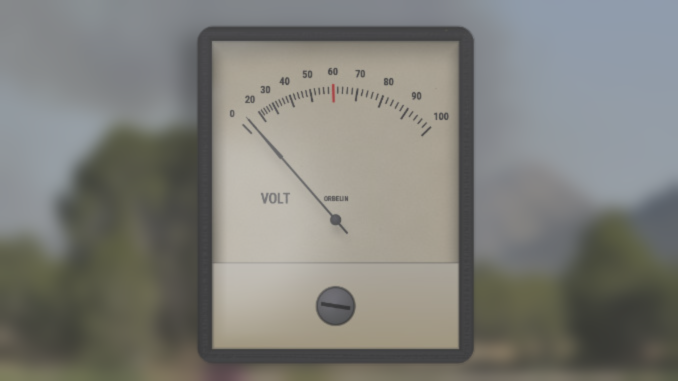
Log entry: 10 V
